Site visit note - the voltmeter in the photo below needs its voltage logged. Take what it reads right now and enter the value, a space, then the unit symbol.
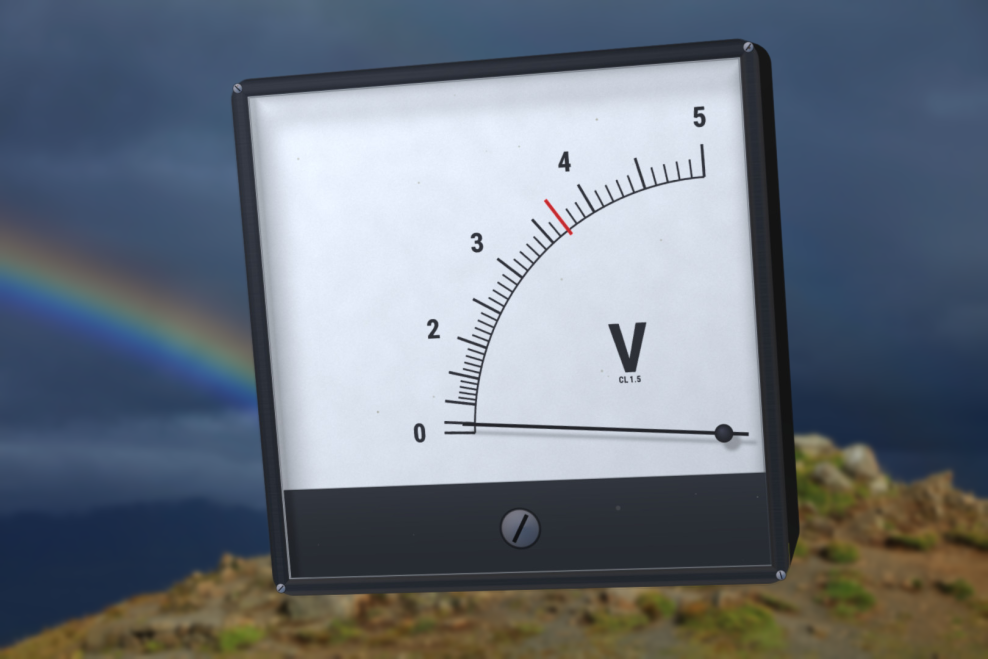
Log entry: 0.5 V
